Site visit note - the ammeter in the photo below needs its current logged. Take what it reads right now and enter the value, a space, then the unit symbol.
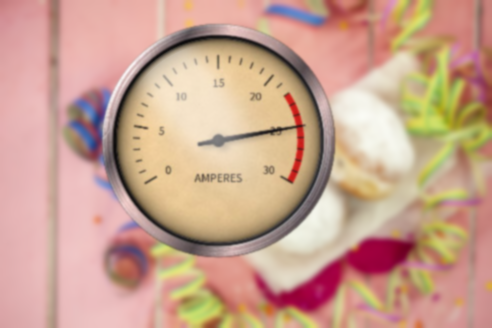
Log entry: 25 A
